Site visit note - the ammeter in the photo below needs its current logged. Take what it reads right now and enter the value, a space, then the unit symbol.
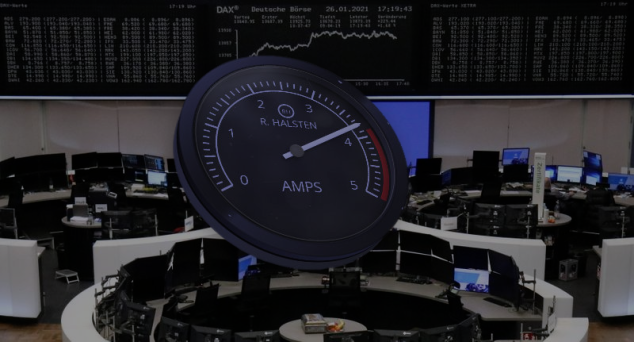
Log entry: 3.8 A
